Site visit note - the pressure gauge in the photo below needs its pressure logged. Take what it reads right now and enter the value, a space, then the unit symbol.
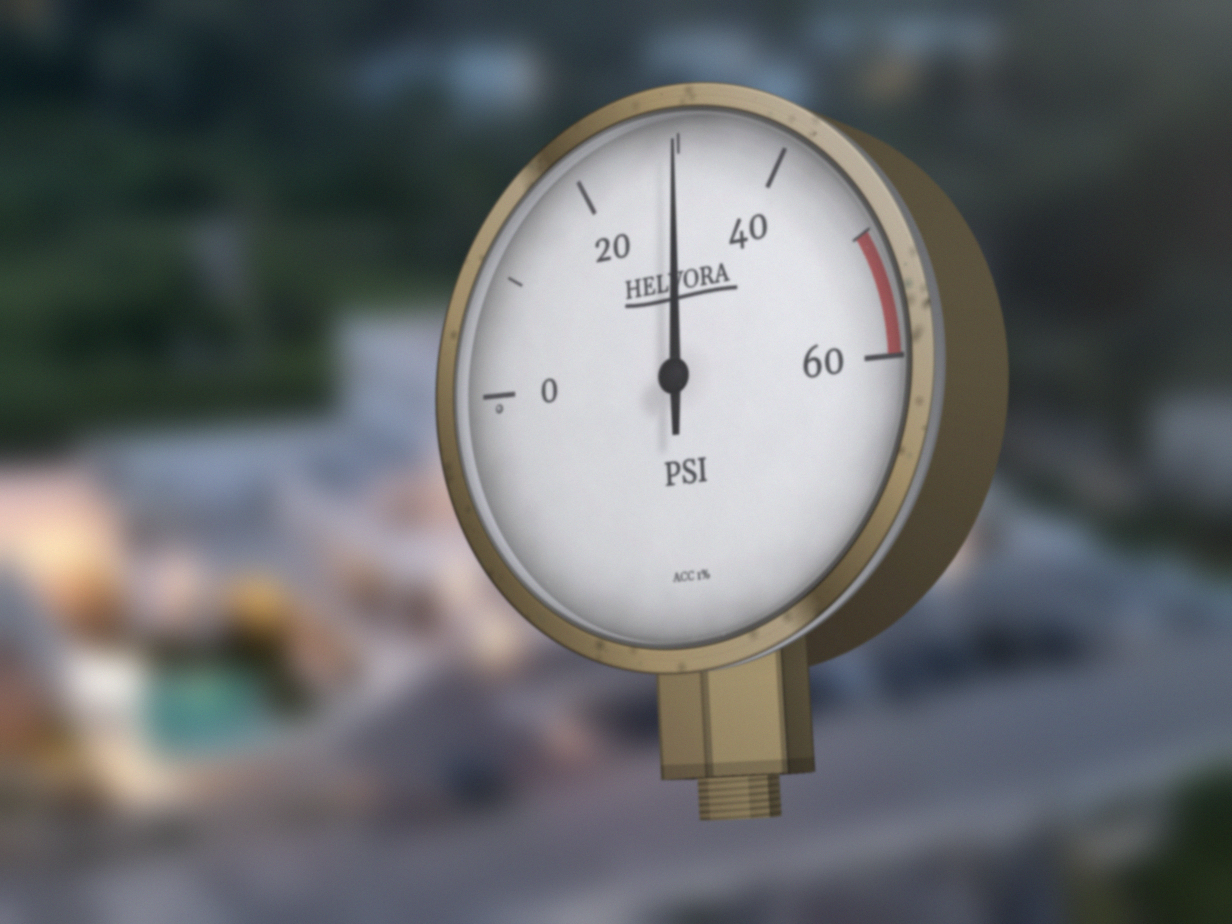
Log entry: 30 psi
